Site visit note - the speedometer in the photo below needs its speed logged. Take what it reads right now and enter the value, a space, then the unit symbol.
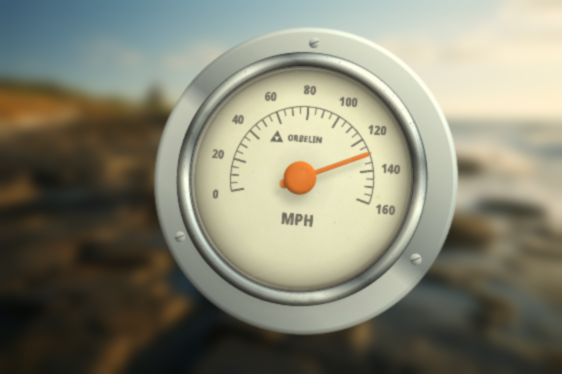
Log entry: 130 mph
